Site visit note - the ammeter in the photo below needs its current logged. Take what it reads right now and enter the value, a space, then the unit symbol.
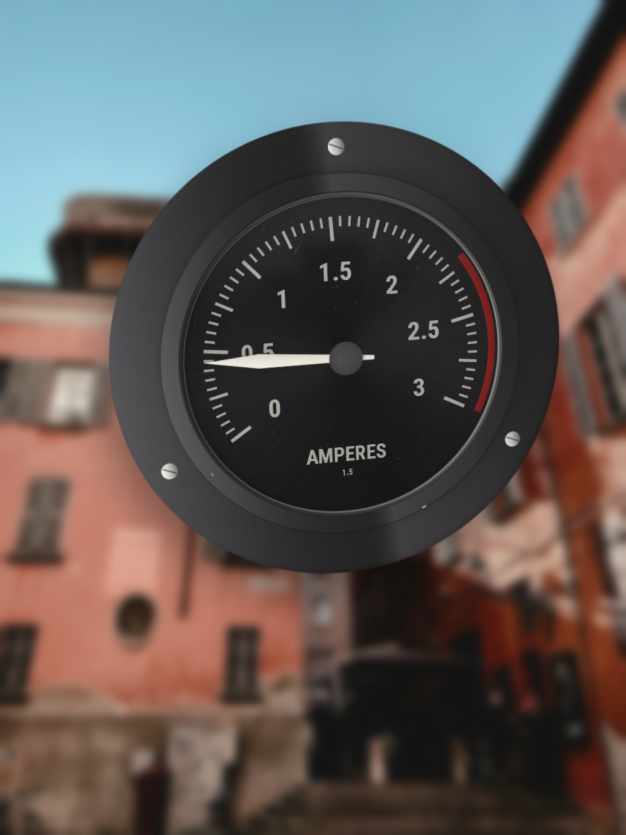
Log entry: 0.45 A
